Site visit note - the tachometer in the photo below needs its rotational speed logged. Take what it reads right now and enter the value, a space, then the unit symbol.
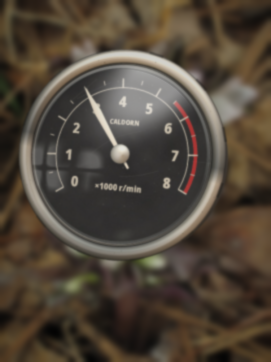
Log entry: 3000 rpm
